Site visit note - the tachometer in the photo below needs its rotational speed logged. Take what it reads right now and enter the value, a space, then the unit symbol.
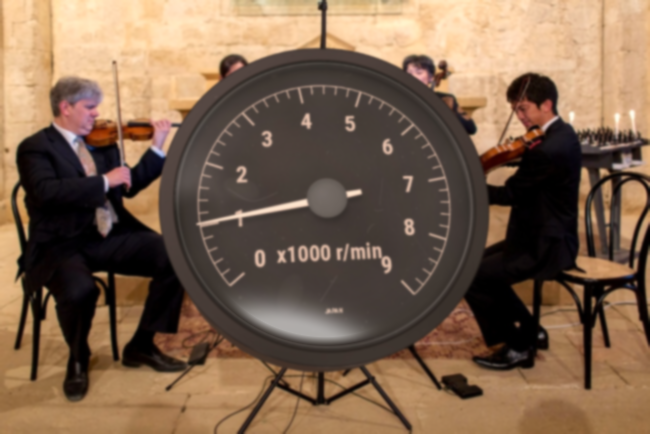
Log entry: 1000 rpm
